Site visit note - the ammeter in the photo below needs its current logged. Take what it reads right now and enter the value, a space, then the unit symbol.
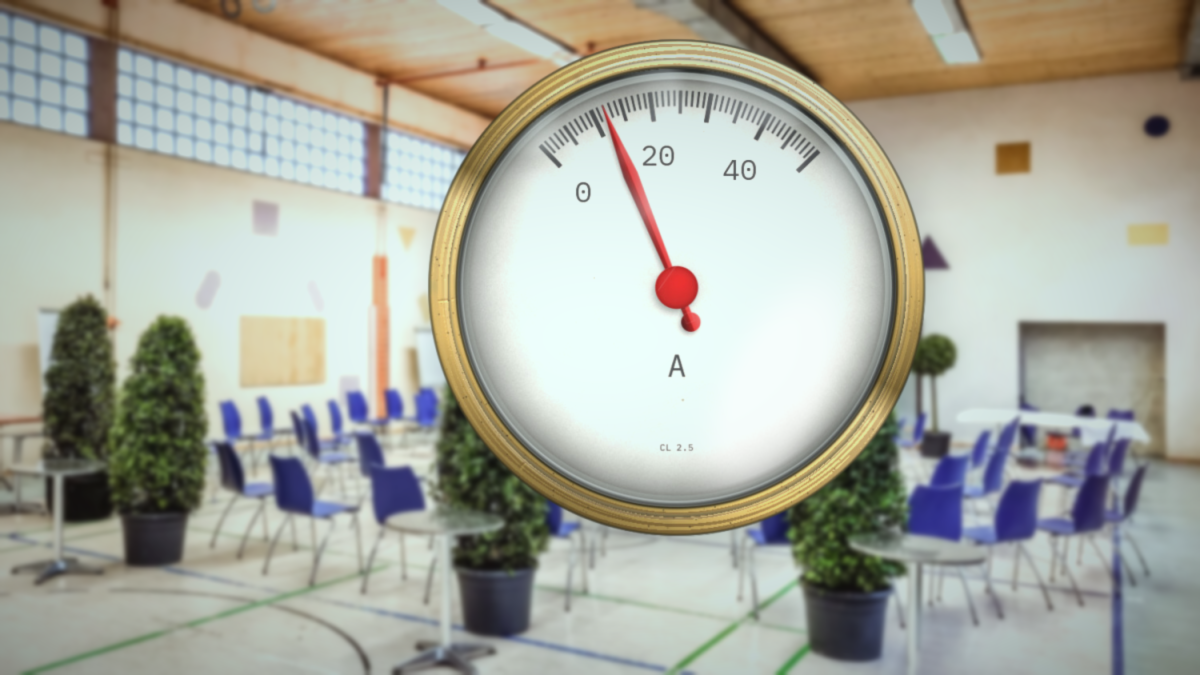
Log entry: 12 A
